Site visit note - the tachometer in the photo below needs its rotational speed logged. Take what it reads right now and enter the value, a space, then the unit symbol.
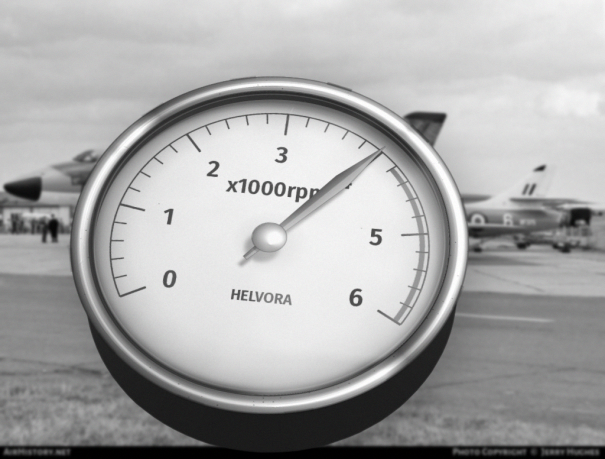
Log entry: 4000 rpm
